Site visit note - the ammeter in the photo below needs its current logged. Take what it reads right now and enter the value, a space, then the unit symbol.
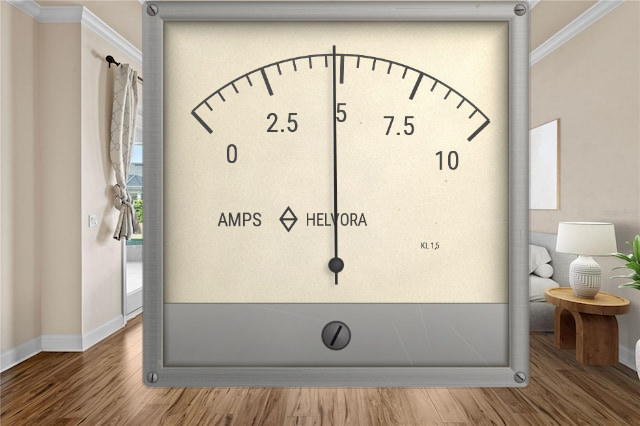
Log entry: 4.75 A
